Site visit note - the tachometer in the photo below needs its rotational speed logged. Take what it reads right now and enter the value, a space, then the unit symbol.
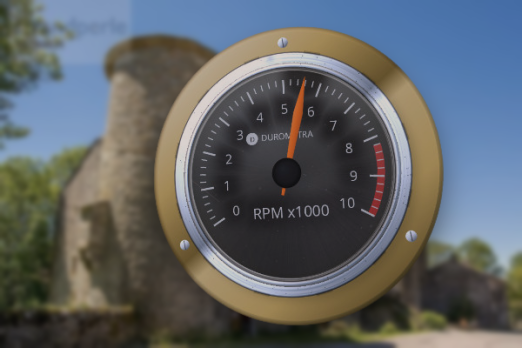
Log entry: 5600 rpm
